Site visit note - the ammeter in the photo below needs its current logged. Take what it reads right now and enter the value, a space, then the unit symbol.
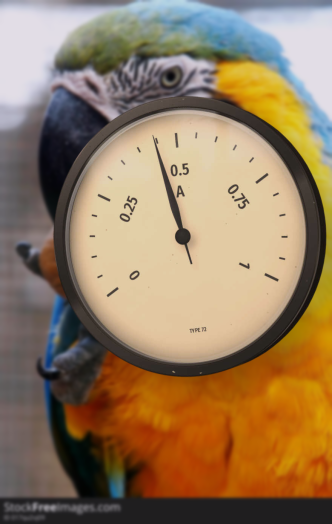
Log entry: 0.45 A
